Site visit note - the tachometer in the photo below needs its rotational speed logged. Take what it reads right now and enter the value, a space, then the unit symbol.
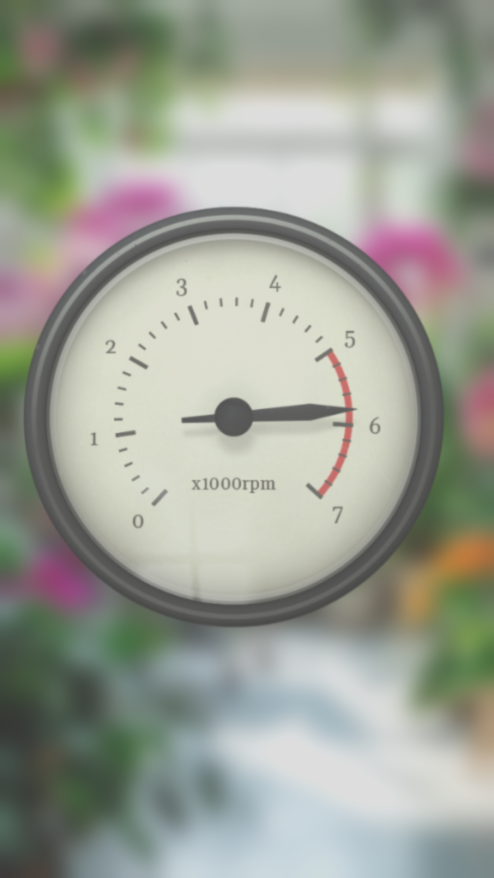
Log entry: 5800 rpm
